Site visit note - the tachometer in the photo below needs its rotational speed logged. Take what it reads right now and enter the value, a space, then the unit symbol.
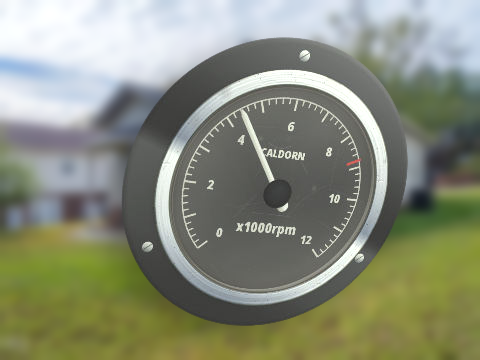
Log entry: 4400 rpm
